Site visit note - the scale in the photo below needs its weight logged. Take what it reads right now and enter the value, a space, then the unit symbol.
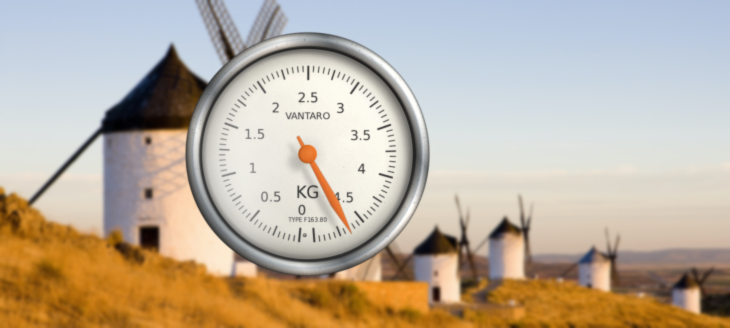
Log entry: 4.65 kg
